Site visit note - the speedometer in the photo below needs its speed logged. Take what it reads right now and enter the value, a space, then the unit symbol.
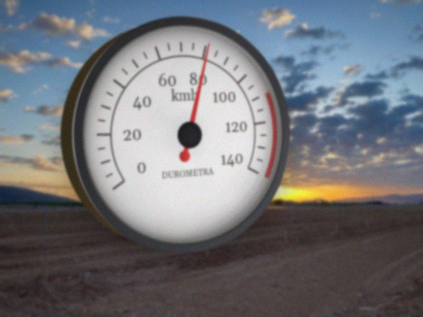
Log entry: 80 km/h
